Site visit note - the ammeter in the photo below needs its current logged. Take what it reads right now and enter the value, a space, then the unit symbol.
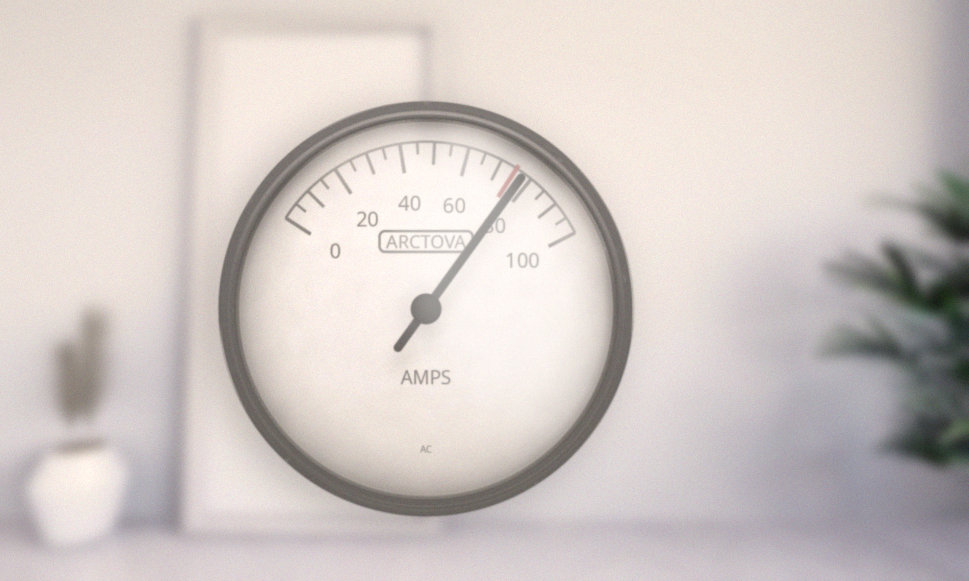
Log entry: 77.5 A
